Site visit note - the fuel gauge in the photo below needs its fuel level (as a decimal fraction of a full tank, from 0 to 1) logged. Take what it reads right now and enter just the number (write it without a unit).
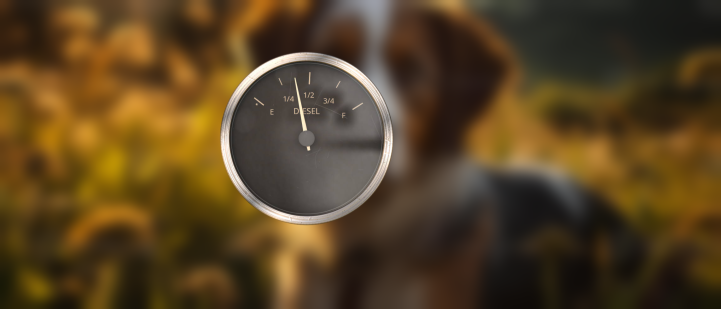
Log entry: 0.375
